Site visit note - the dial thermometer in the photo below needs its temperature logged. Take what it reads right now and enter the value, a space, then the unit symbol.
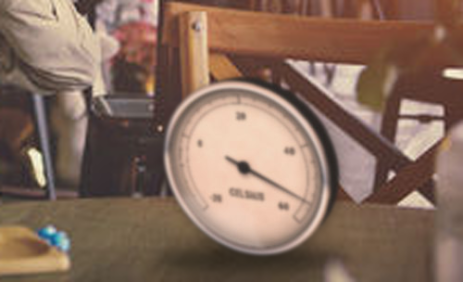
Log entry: 54 °C
